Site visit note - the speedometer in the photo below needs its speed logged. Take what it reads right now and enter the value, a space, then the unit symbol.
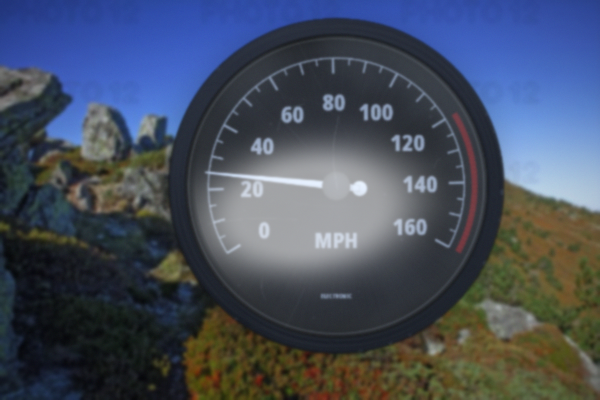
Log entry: 25 mph
